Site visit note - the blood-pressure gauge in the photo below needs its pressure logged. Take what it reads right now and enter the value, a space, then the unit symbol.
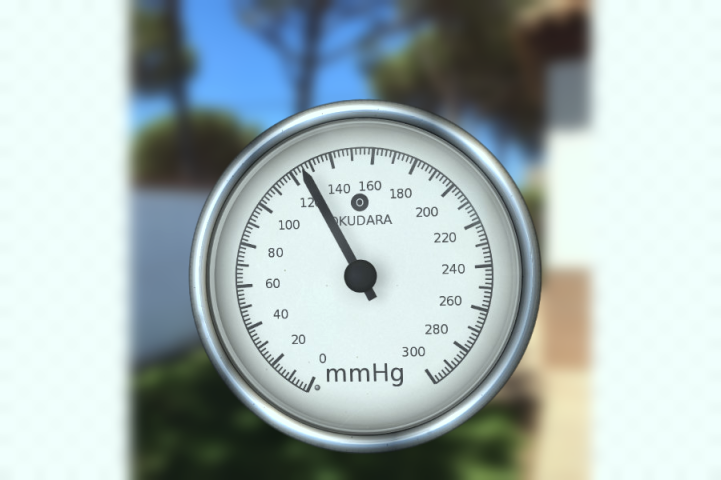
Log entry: 126 mmHg
